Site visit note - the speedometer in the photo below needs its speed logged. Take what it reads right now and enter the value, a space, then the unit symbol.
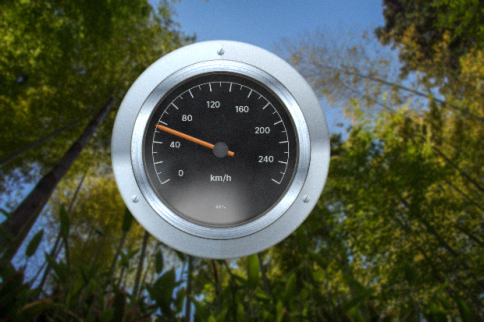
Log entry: 55 km/h
